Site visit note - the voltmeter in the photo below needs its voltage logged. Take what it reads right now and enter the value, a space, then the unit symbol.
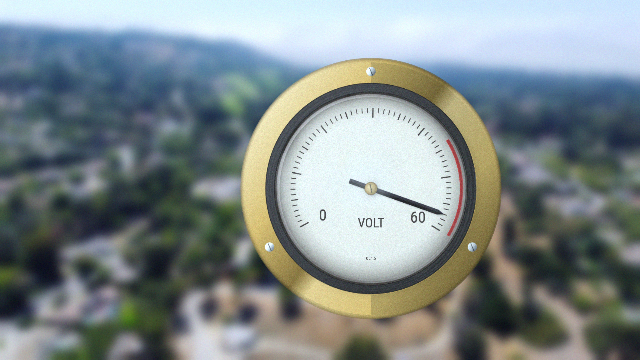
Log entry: 57 V
